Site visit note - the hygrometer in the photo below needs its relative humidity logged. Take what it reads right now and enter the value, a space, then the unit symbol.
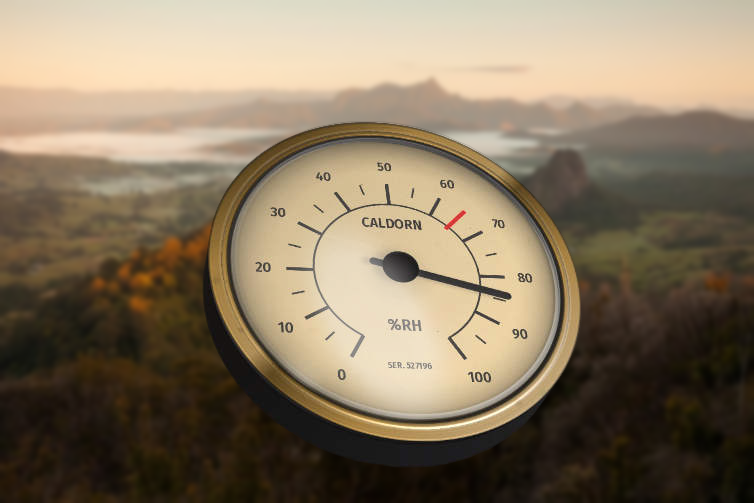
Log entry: 85 %
